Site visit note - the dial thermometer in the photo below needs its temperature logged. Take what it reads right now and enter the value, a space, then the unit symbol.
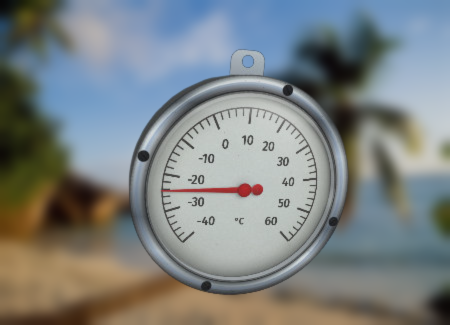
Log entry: -24 °C
